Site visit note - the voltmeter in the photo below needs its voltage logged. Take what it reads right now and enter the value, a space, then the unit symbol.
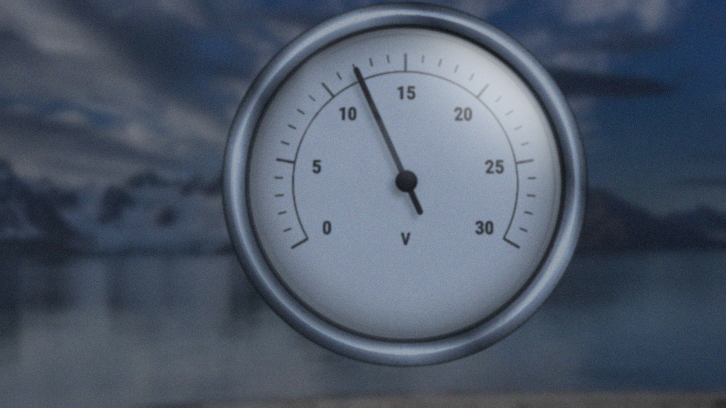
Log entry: 12 V
